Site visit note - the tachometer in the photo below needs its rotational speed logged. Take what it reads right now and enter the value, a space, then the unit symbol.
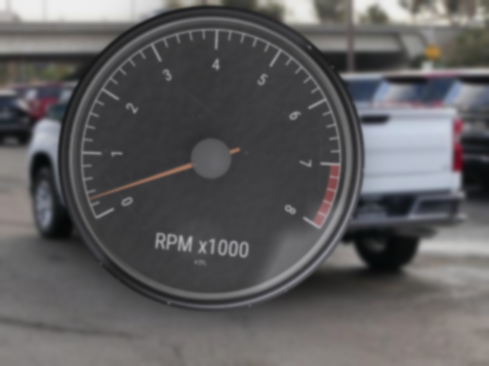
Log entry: 300 rpm
